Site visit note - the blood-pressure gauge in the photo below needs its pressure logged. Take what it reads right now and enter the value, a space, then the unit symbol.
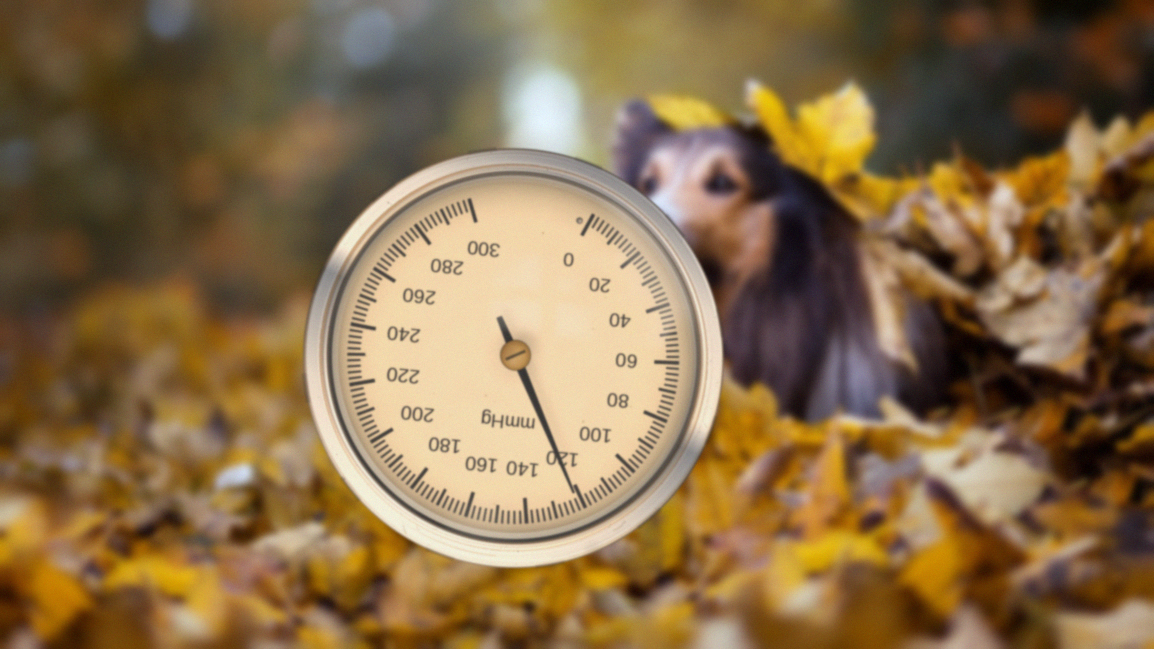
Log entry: 122 mmHg
